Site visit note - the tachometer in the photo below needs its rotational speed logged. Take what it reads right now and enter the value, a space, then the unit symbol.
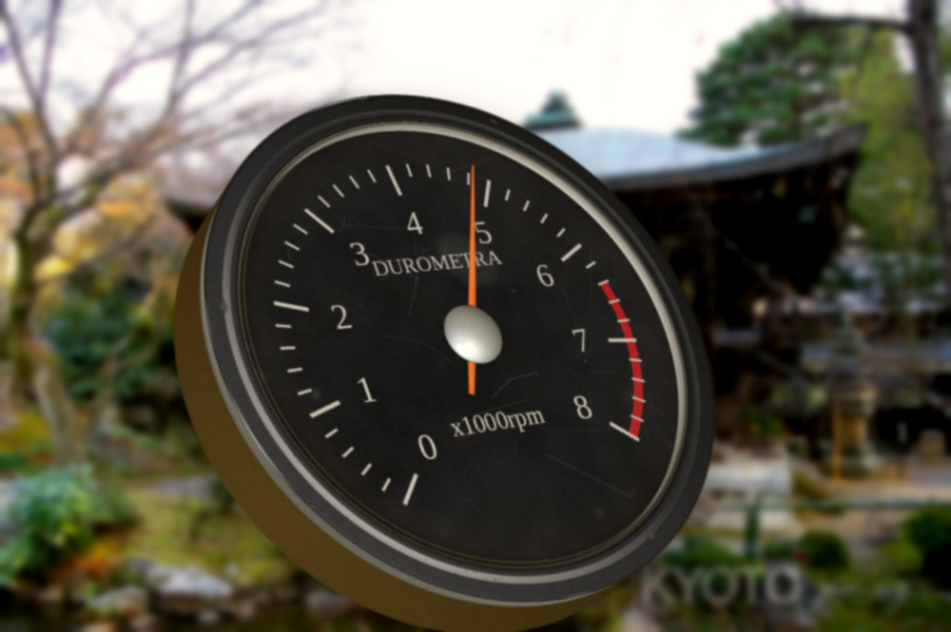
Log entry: 4800 rpm
